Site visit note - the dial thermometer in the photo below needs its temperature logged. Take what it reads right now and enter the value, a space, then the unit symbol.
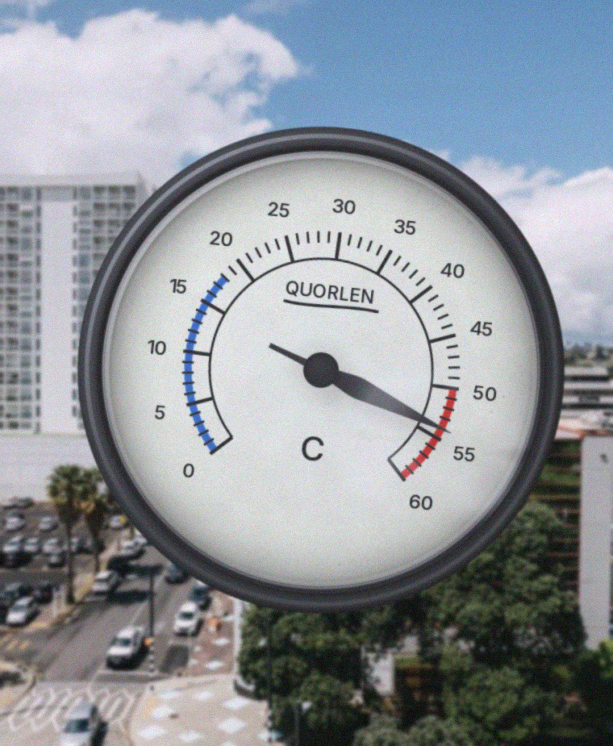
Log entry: 54 °C
